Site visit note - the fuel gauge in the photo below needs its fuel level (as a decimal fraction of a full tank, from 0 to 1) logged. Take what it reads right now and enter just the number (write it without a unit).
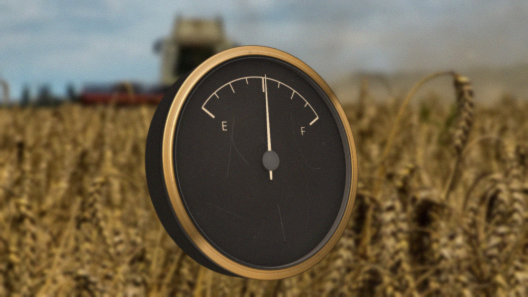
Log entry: 0.5
